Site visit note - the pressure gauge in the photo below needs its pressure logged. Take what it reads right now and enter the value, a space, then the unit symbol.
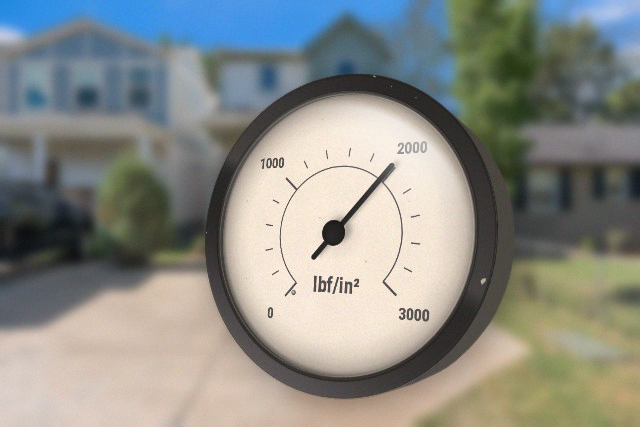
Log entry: 2000 psi
